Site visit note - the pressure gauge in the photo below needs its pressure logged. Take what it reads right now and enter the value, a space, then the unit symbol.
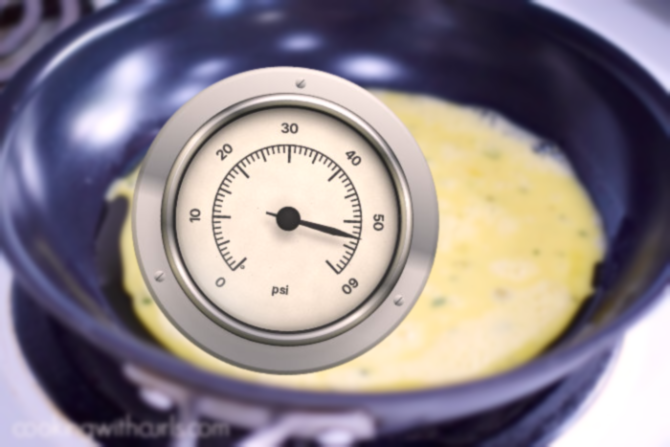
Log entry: 53 psi
